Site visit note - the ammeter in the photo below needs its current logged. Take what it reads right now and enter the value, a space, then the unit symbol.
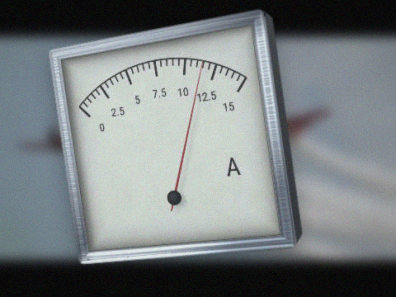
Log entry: 11.5 A
